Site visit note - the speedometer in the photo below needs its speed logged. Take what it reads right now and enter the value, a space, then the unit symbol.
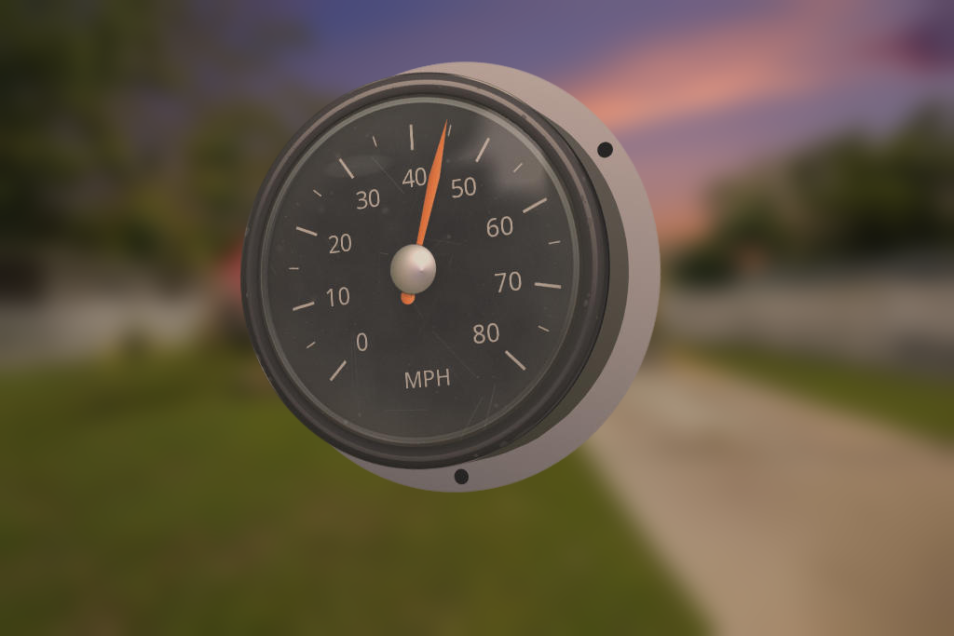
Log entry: 45 mph
